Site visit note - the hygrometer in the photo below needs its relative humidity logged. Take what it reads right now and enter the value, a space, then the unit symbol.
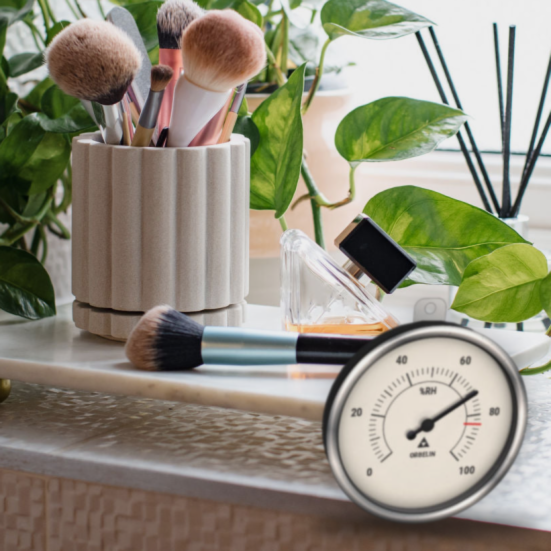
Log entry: 70 %
